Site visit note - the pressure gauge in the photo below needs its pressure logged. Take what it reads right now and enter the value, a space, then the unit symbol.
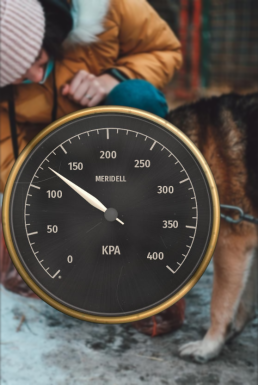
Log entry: 125 kPa
